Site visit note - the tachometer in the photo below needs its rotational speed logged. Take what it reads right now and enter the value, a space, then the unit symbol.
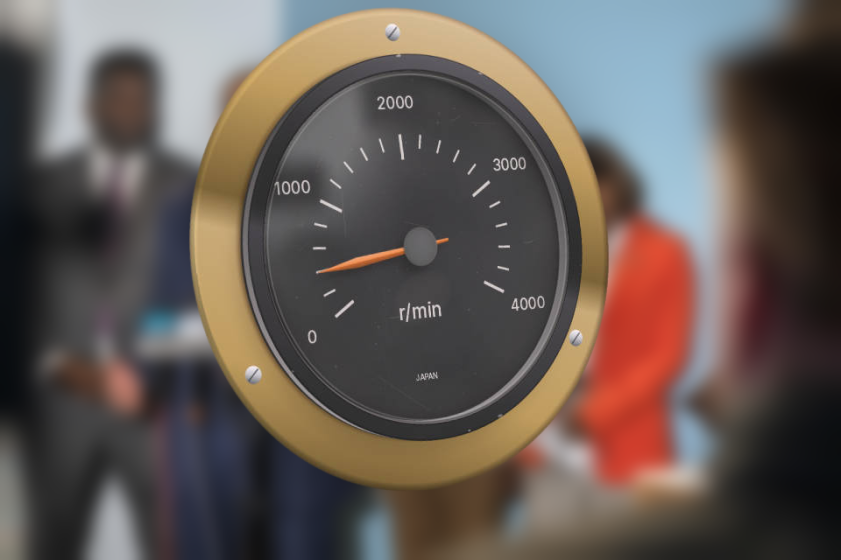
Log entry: 400 rpm
